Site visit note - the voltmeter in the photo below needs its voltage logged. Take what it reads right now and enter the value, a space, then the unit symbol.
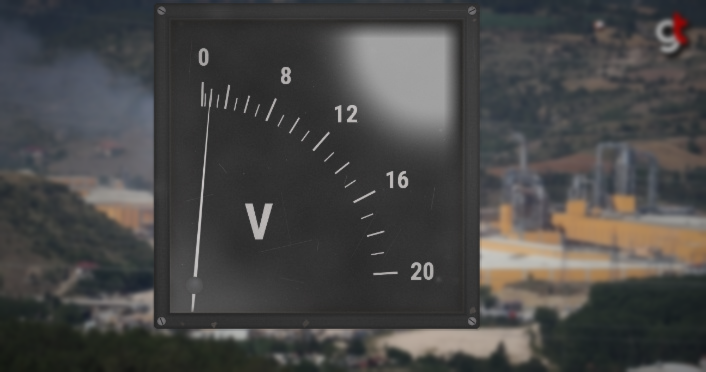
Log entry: 2 V
